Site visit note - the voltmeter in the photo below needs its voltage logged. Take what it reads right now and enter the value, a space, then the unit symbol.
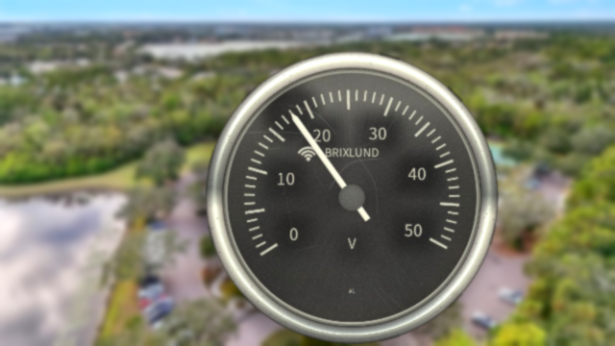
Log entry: 18 V
